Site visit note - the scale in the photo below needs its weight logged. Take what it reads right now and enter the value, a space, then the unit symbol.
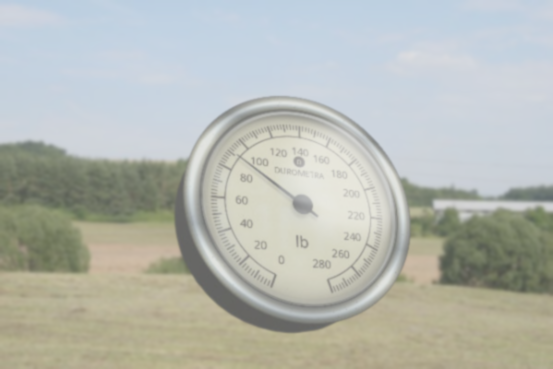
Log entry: 90 lb
